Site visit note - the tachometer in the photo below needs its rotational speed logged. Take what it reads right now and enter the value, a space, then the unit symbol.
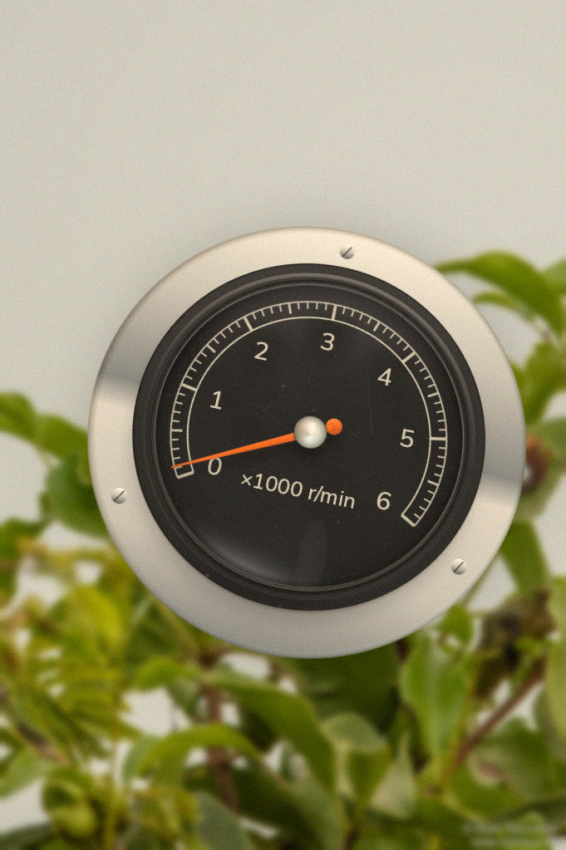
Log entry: 100 rpm
